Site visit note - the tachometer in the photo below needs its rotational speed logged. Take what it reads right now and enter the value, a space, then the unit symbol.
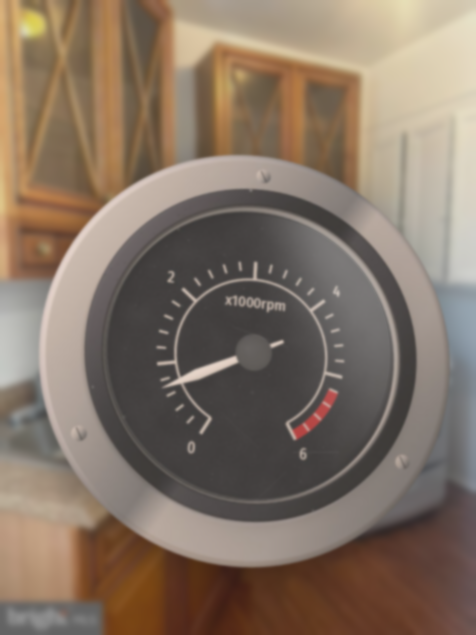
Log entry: 700 rpm
